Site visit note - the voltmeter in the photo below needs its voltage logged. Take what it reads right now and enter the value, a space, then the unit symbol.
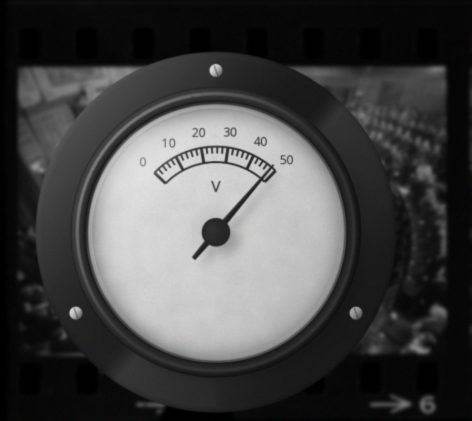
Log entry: 48 V
